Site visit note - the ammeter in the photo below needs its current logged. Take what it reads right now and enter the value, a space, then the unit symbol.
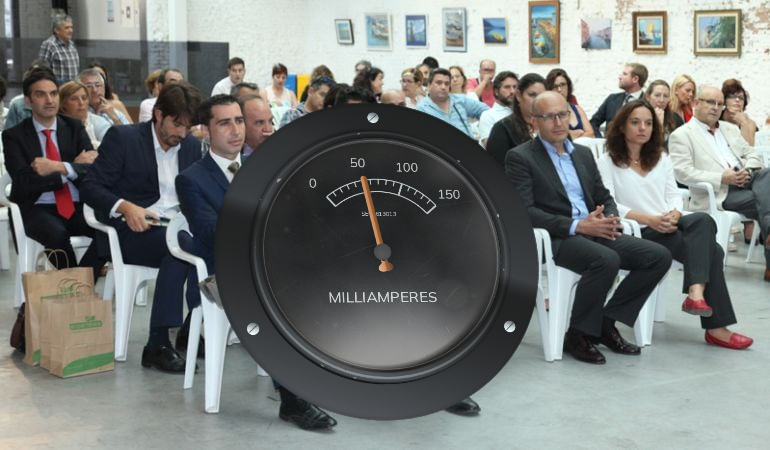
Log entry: 50 mA
